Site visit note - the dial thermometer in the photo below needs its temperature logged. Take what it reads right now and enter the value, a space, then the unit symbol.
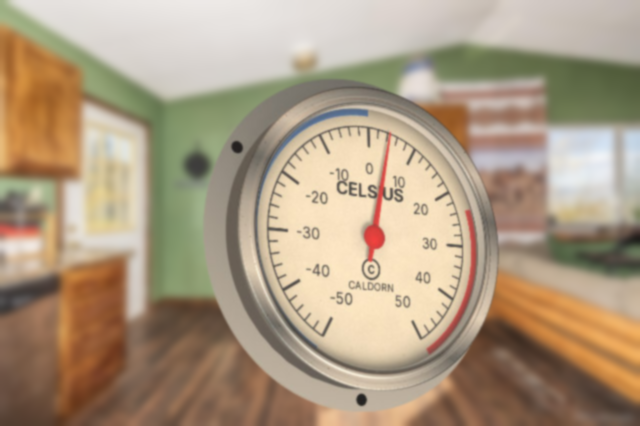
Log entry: 4 °C
